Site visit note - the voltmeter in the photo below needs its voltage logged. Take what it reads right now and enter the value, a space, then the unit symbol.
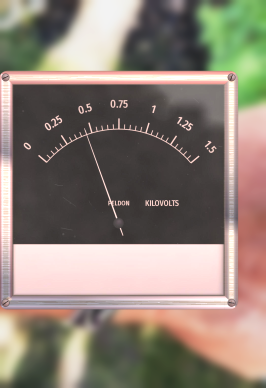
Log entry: 0.45 kV
